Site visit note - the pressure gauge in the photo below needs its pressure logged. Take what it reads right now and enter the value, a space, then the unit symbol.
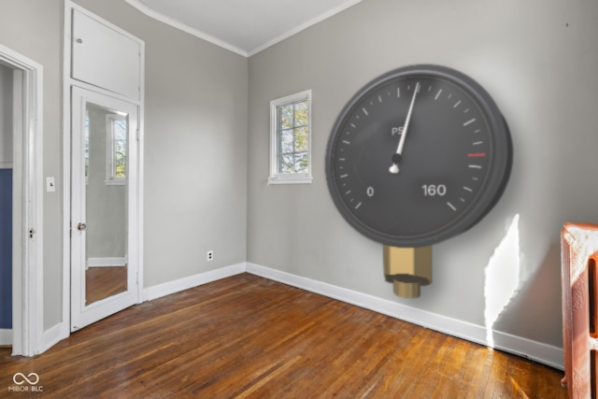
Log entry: 90 psi
